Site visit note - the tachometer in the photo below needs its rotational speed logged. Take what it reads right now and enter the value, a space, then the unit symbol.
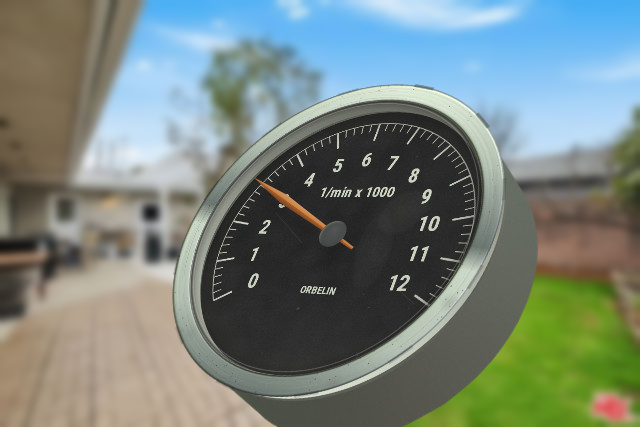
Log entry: 3000 rpm
